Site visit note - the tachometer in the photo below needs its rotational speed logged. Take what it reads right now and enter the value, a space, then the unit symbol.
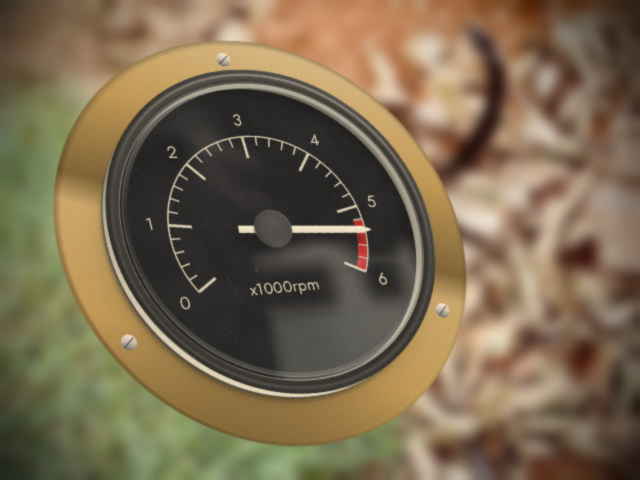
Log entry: 5400 rpm
